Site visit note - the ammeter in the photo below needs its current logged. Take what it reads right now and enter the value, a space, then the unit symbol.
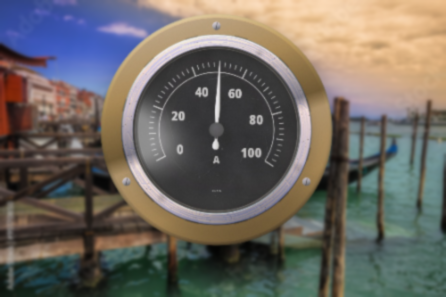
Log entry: 50 A
